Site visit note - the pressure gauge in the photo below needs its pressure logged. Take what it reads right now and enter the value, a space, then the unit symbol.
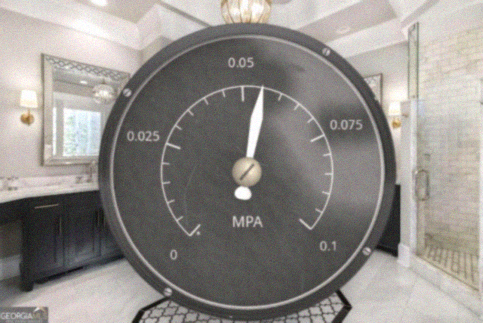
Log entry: 0.055 MPa
